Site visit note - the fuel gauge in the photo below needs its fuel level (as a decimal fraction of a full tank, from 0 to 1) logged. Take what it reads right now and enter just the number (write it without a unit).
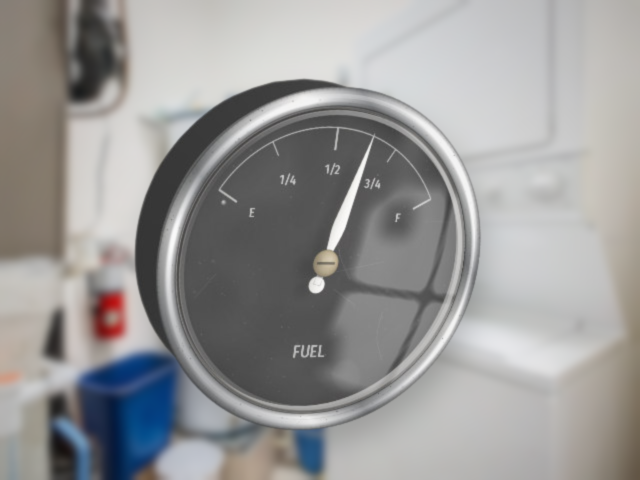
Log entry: 0.625
